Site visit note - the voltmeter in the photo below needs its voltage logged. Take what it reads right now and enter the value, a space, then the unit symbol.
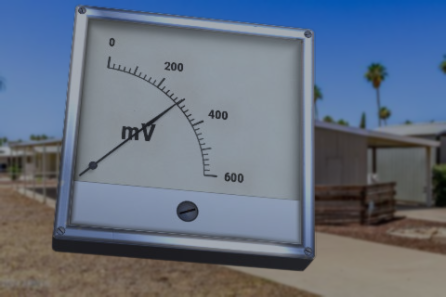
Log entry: 300 mV
